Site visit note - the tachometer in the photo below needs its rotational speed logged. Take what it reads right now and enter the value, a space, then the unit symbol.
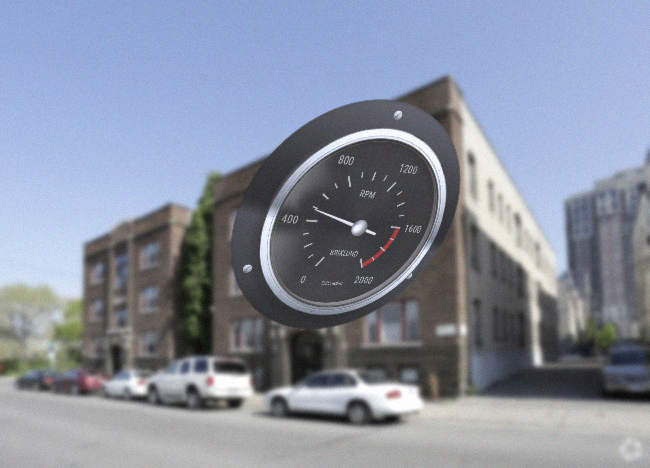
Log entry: 500 rpm
